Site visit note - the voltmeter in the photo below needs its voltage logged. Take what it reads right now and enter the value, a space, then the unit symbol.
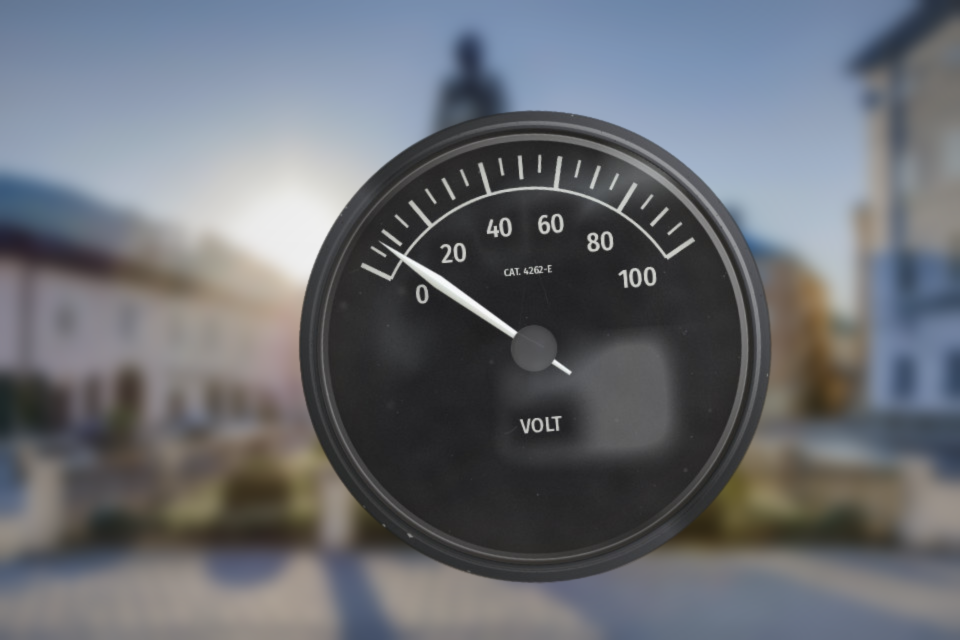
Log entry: 7.5 V
